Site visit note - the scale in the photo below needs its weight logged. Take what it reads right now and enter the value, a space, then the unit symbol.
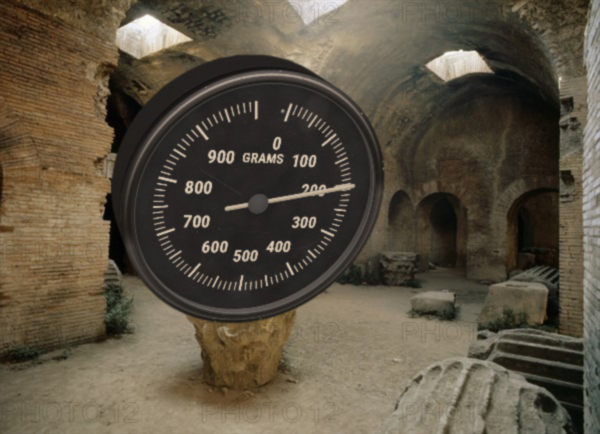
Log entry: 200 g
